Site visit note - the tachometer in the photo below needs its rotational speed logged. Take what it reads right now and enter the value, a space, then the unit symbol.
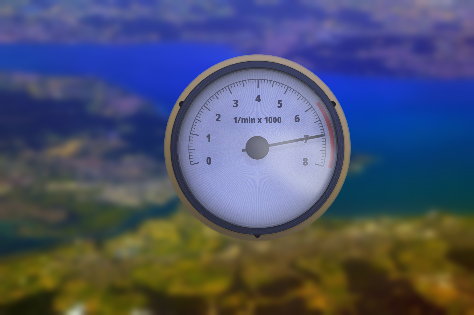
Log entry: 7000 rpm
